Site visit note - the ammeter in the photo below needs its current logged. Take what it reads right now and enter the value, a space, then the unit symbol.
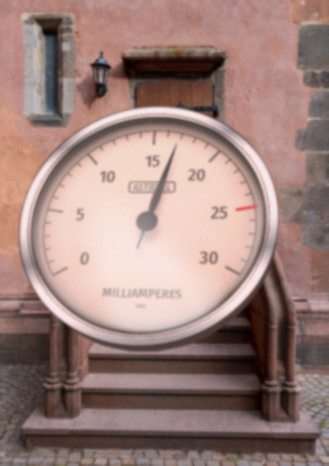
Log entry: 17 mA
